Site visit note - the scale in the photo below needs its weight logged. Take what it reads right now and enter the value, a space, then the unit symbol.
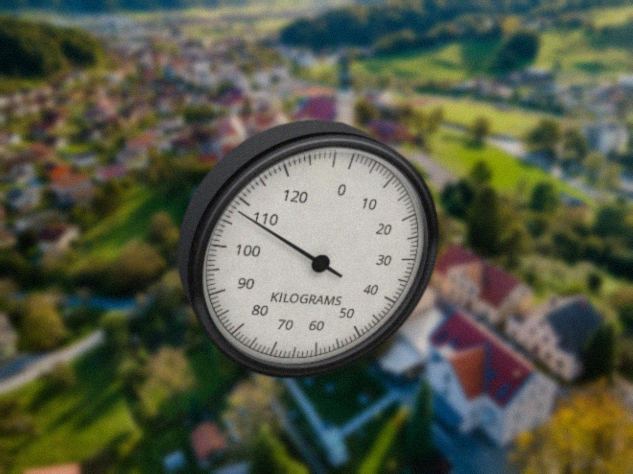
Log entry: 108 kg
